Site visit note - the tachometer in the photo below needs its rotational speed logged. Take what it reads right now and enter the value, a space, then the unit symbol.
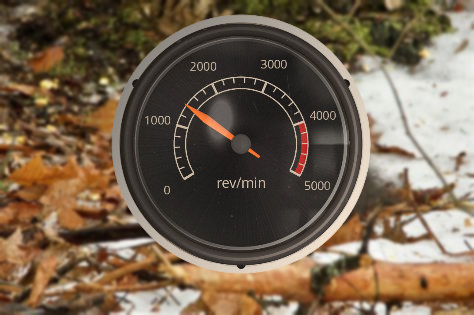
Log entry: 1400 rpm
